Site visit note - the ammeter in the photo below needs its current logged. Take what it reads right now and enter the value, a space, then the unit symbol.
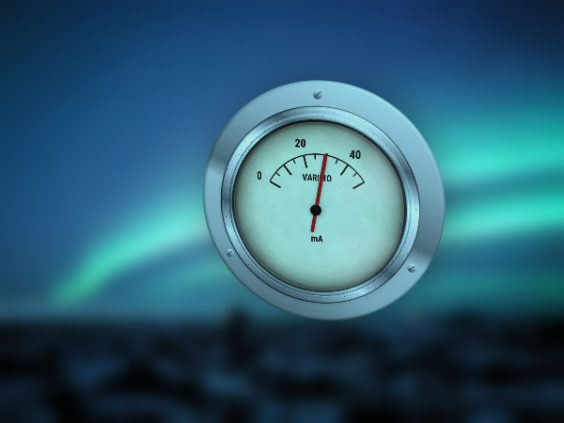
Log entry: 30 mA
